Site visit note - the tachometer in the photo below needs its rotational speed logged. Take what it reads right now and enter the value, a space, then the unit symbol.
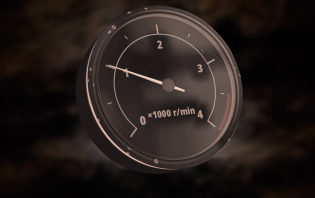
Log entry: 1000 rpm
